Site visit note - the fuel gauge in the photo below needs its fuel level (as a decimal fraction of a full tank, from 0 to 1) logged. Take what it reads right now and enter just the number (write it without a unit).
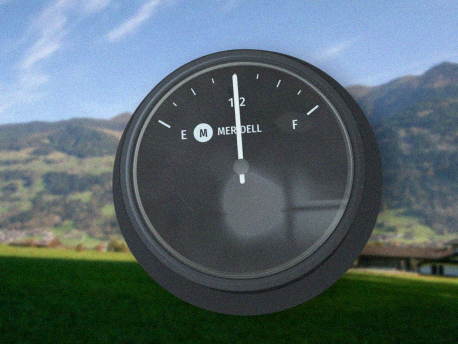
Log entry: 0.5
